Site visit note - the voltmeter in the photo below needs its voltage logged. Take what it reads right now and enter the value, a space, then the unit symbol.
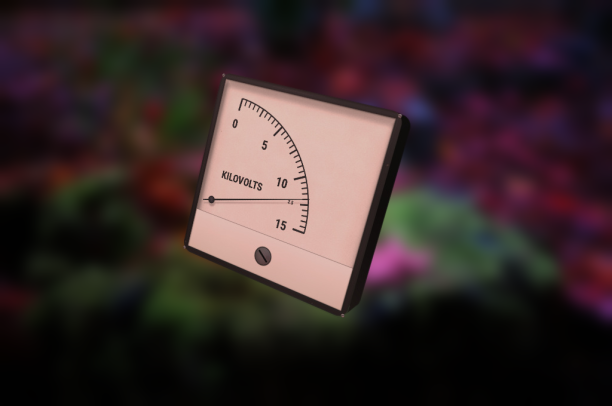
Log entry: 12 kV
